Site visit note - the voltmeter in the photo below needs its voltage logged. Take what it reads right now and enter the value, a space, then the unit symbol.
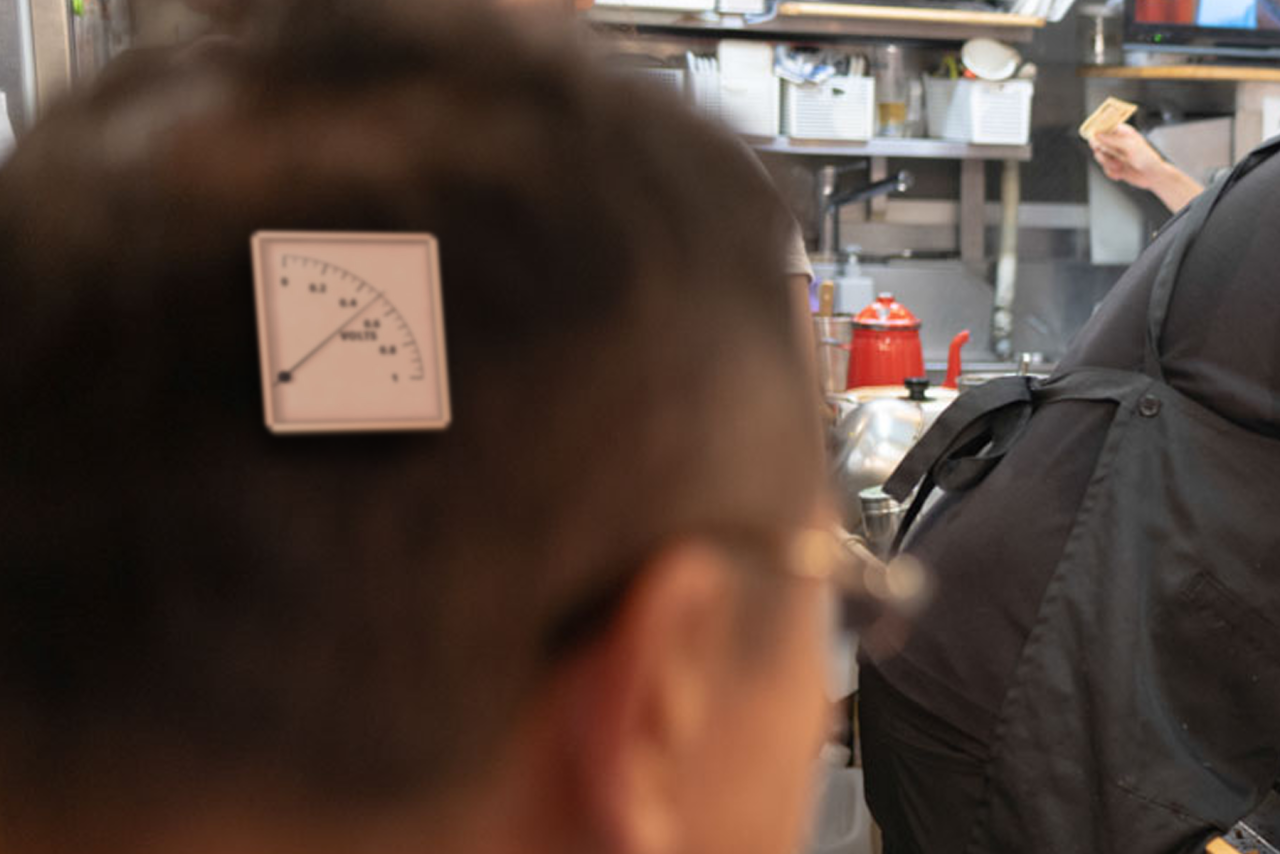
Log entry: 0.5 V
